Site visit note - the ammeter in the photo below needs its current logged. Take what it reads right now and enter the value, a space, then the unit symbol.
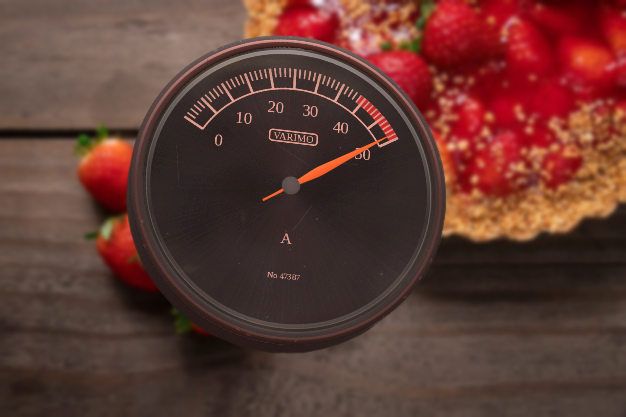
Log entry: 49 A
